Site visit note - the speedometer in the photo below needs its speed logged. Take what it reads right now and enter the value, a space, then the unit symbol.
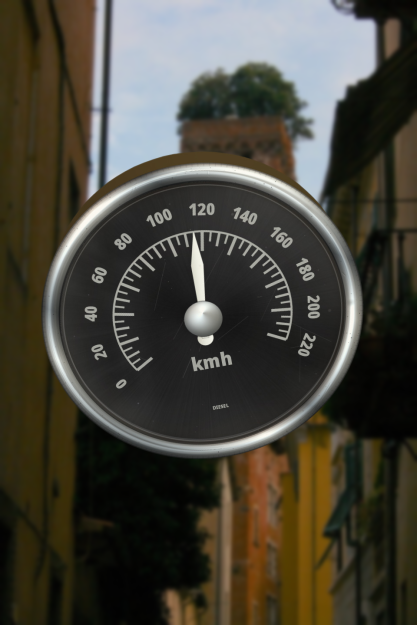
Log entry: 115 km/h
